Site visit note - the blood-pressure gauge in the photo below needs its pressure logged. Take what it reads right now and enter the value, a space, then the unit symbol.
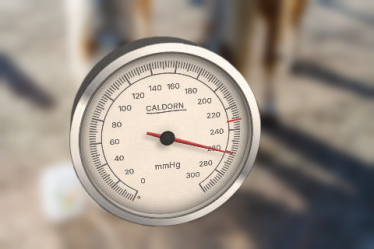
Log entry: 260 mmHg
